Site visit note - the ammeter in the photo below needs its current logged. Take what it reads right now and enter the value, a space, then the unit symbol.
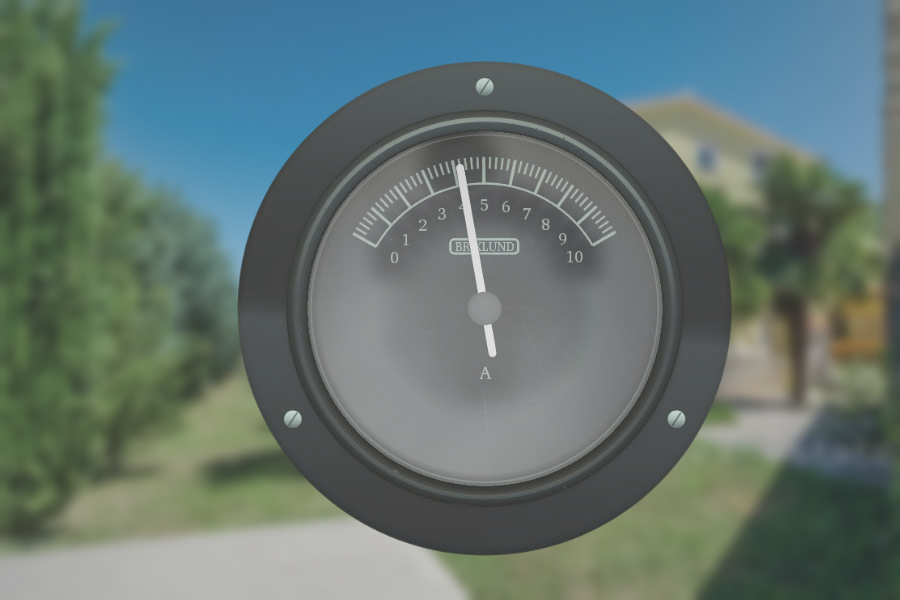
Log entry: 4.2 A
